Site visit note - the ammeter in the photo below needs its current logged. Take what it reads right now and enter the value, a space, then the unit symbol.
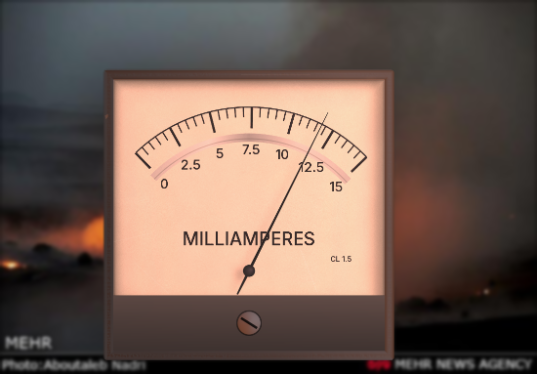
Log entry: 11.75 mA
